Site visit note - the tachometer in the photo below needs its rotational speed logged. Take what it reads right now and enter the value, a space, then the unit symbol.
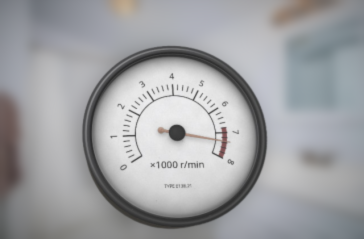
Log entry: 7400 rpm
